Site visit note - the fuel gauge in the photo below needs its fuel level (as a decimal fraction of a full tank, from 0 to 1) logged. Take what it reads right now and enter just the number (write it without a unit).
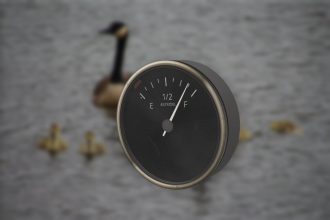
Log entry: 0.875
